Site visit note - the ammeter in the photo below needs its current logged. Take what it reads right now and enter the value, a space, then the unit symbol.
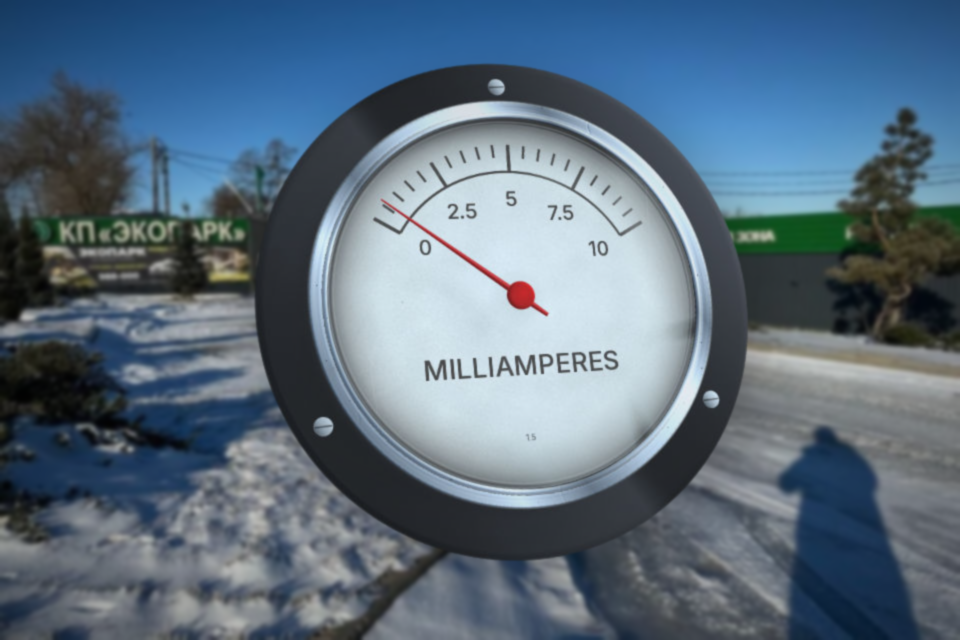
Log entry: 0.5 mA
